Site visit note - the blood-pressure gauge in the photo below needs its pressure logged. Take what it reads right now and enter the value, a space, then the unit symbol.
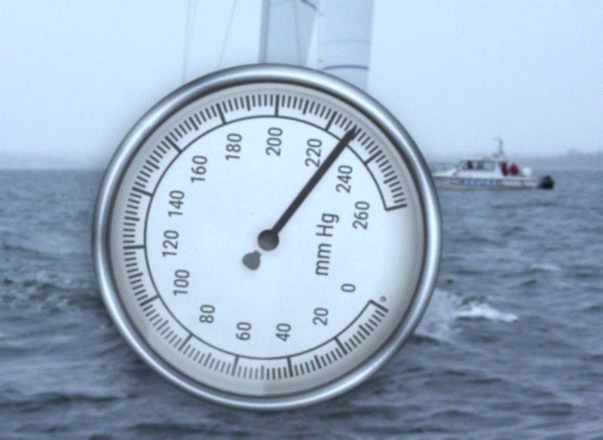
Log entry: 228 mmHg
